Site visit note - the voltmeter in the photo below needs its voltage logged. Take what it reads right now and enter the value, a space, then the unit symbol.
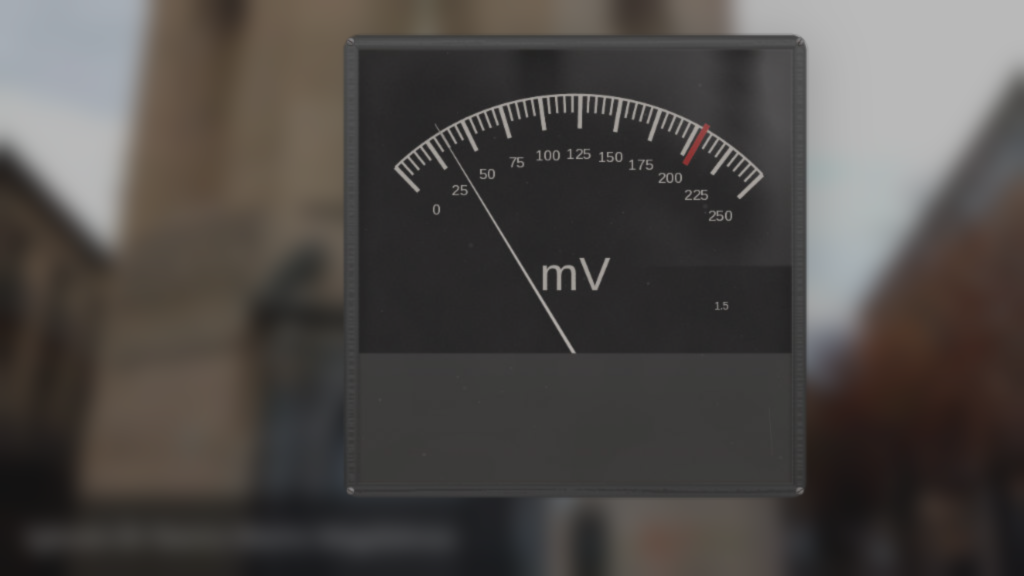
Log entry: 35 mV
